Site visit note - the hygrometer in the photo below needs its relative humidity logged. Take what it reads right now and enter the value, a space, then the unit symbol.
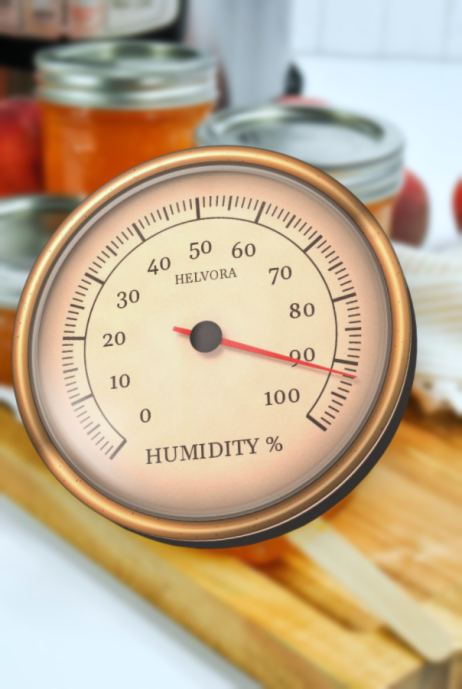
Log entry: 92 %
